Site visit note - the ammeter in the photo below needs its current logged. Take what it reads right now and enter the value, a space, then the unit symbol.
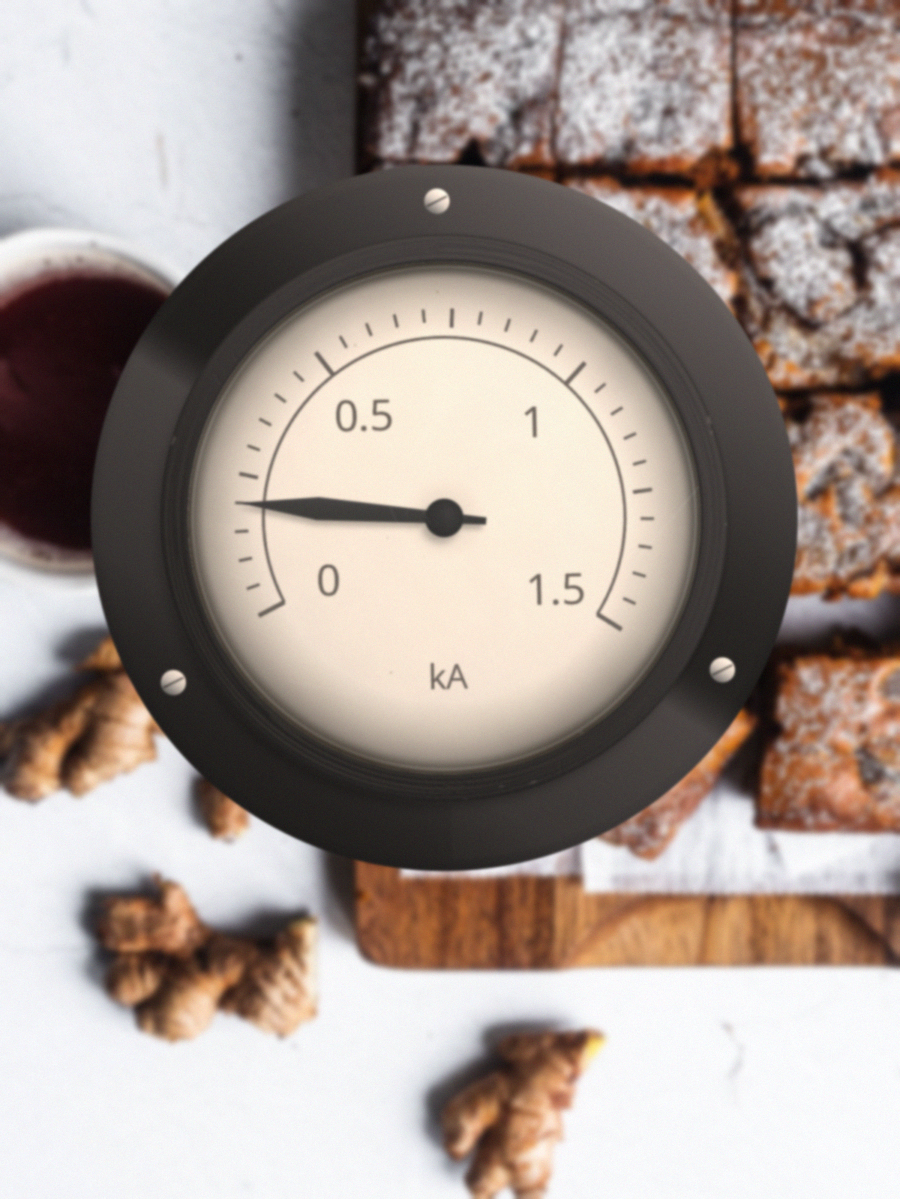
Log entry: 0.2 kA
